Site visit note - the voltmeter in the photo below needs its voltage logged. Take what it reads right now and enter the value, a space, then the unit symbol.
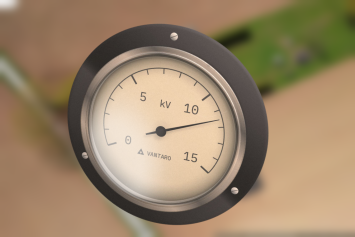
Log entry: 11.5 kV
